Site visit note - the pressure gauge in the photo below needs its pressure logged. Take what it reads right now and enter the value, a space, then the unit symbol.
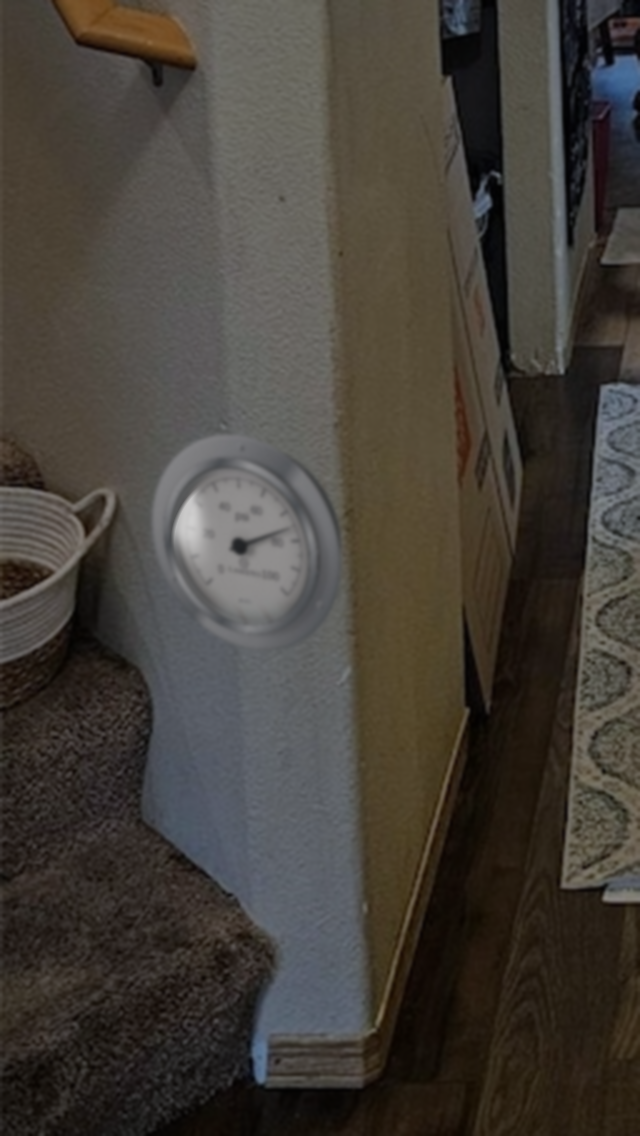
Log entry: 75 psi
